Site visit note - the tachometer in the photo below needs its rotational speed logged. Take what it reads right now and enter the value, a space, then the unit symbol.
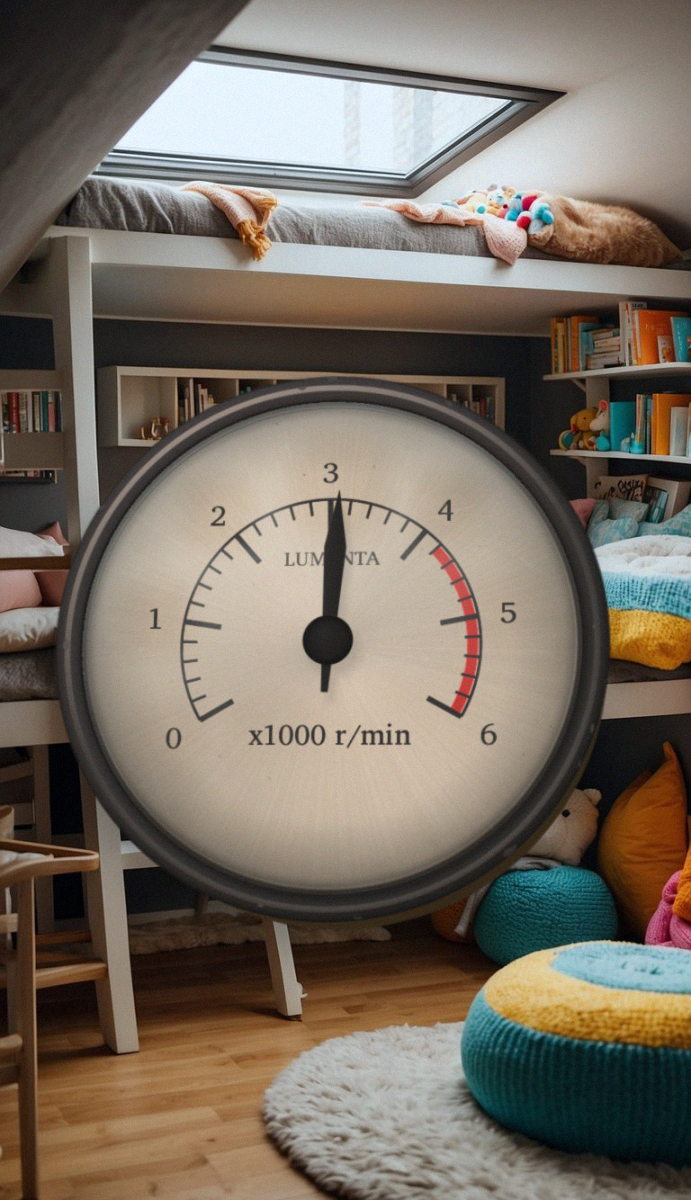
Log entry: 3100 rpm
